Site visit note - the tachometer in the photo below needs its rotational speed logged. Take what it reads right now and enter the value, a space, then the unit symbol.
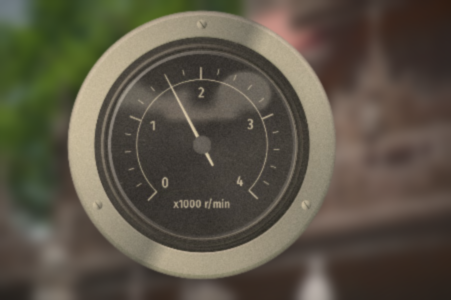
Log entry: 1600 rpm
